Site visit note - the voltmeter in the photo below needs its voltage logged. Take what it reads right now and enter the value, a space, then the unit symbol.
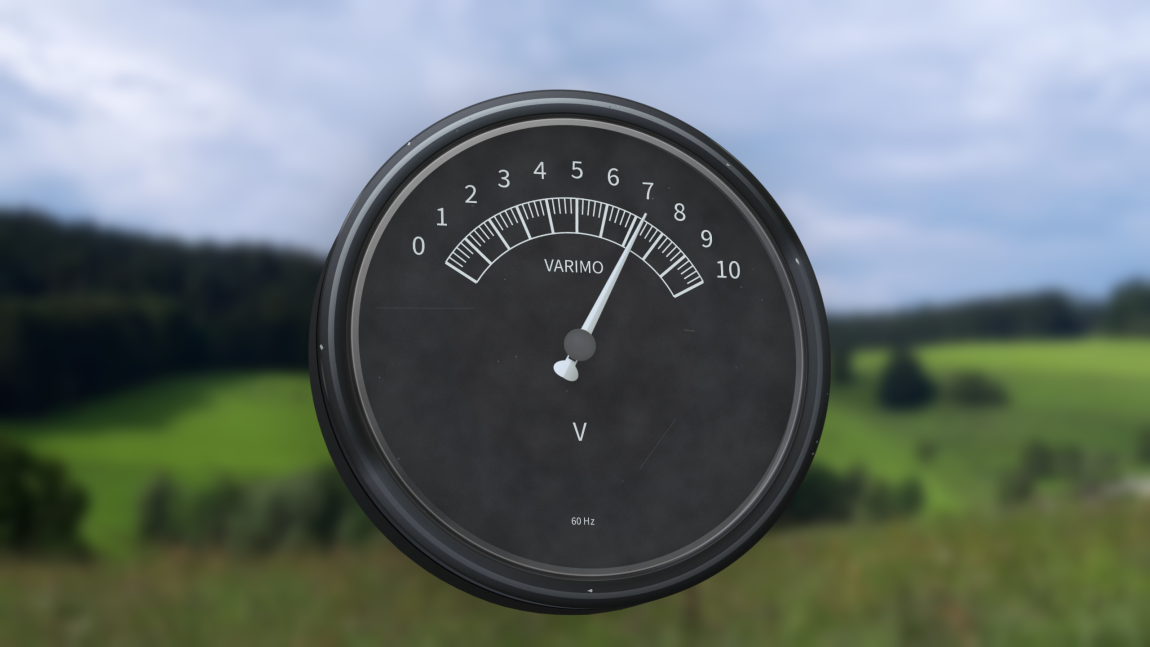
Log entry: 7.2 V
